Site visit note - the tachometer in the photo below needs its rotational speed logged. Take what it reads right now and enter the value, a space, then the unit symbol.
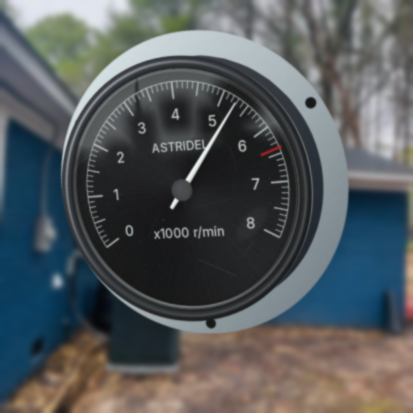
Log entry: 5300 rpm
